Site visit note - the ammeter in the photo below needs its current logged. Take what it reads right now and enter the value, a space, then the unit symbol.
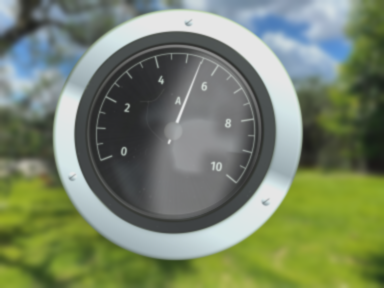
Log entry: 5.5 A
